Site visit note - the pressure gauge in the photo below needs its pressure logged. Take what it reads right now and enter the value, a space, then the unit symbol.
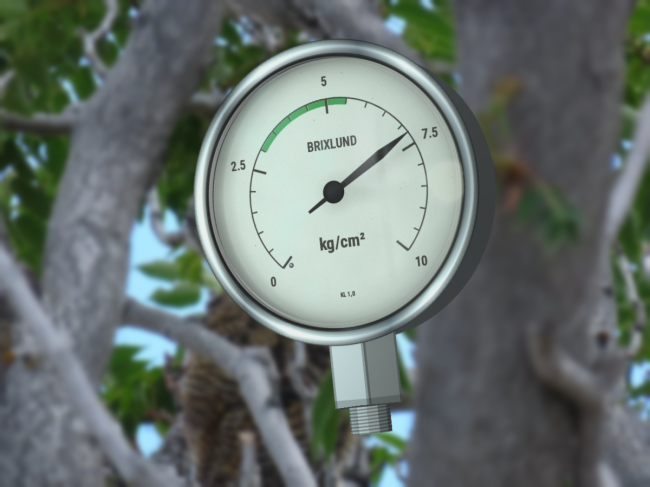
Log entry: 7.25 kg/cm²
